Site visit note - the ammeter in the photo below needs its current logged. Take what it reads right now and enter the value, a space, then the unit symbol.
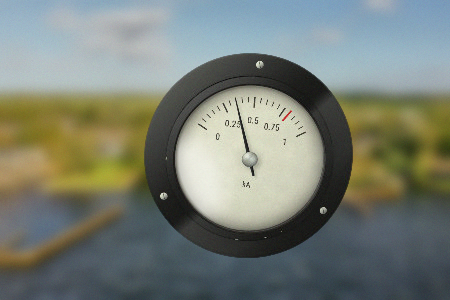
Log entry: 0.35 kA
